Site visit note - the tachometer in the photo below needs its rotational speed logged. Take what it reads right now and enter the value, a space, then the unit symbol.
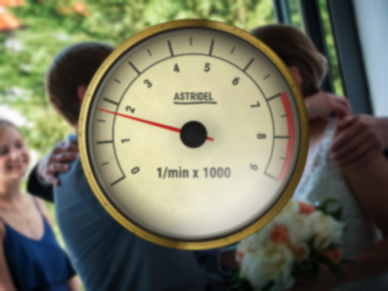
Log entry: 1750 rpm
